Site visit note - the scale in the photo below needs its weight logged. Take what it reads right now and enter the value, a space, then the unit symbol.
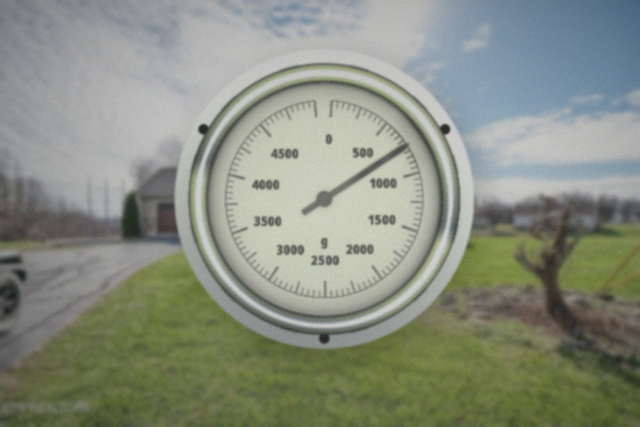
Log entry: 750 g
